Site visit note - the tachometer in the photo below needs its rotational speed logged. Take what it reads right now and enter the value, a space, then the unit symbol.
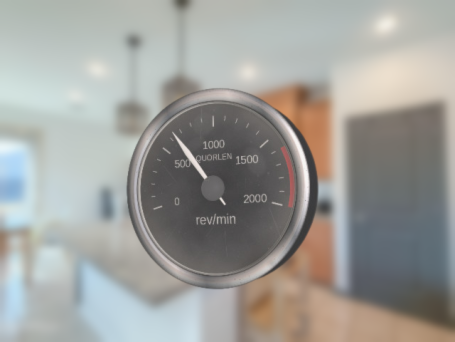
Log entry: 650 rpm
